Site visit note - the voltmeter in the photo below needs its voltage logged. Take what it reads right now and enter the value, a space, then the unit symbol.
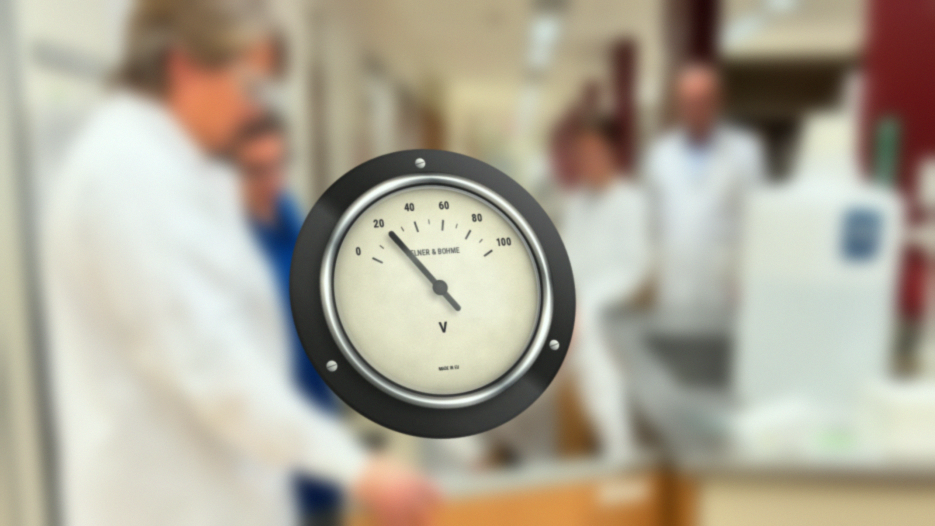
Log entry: 20 V
